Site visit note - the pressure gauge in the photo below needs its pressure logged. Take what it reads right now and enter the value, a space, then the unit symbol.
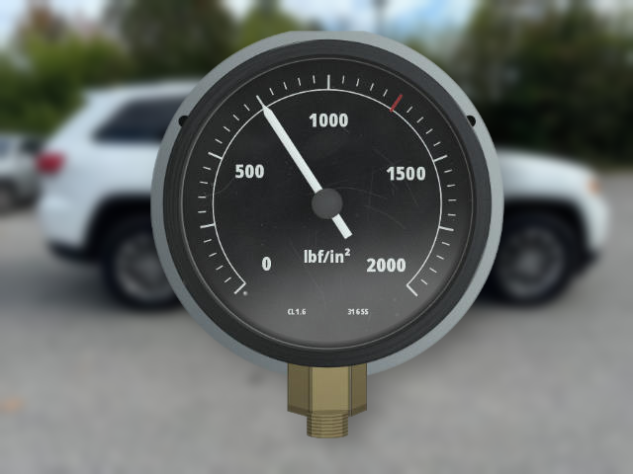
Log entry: 750 psi
